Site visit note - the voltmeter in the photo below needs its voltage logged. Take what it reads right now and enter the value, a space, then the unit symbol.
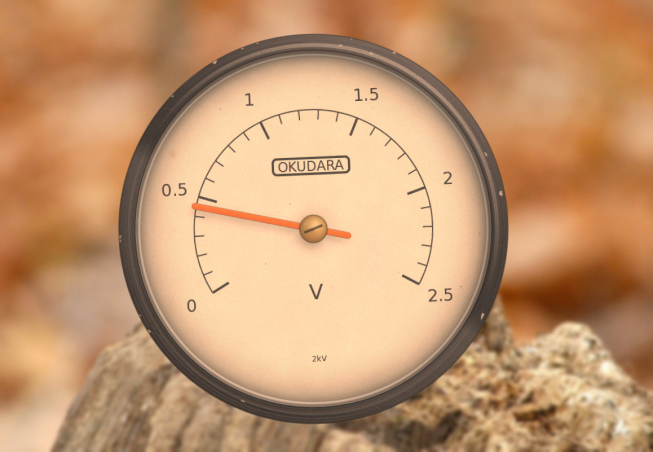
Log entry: 0.45 V
